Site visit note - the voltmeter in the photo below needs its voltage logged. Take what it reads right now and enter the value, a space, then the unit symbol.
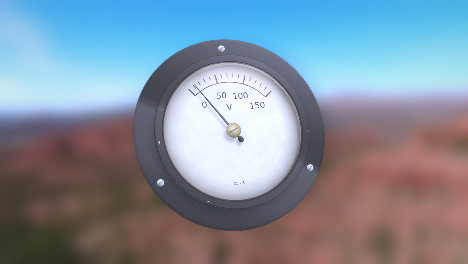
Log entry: 10 V
